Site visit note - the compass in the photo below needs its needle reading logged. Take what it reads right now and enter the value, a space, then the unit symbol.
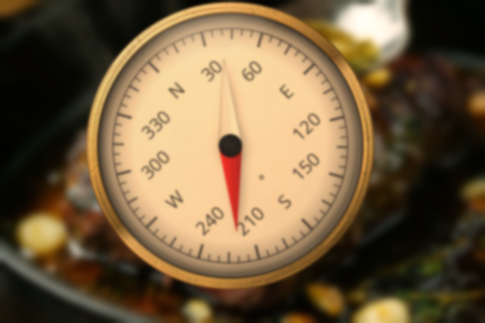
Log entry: 220 °
